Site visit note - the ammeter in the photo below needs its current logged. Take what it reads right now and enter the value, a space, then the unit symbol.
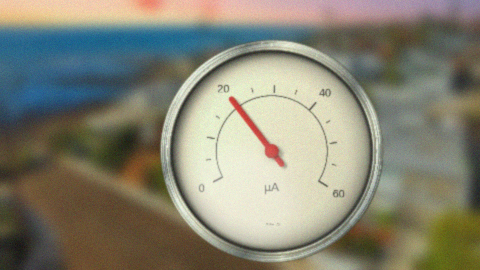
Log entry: 20 µA
